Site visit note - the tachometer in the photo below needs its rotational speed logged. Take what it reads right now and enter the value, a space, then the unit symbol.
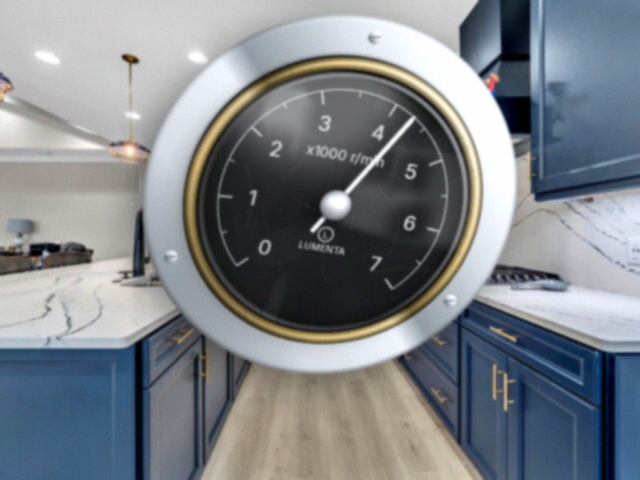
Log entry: 4250 rpm
